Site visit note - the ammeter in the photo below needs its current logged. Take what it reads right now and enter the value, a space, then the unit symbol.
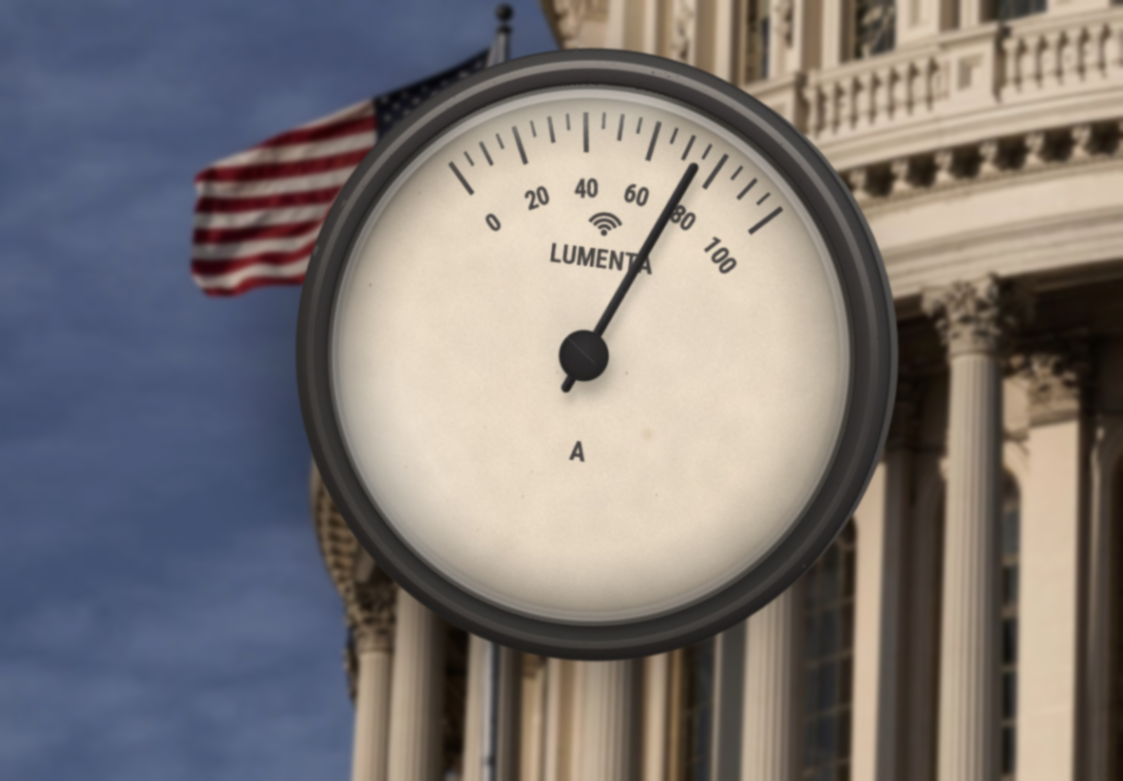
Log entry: 75 A
